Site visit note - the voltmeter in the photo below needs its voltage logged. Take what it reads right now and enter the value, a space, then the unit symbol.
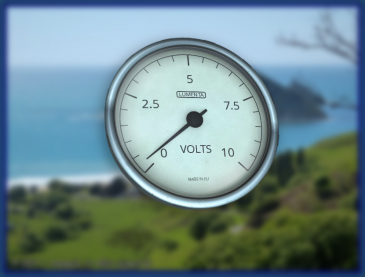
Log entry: 0.25 V
